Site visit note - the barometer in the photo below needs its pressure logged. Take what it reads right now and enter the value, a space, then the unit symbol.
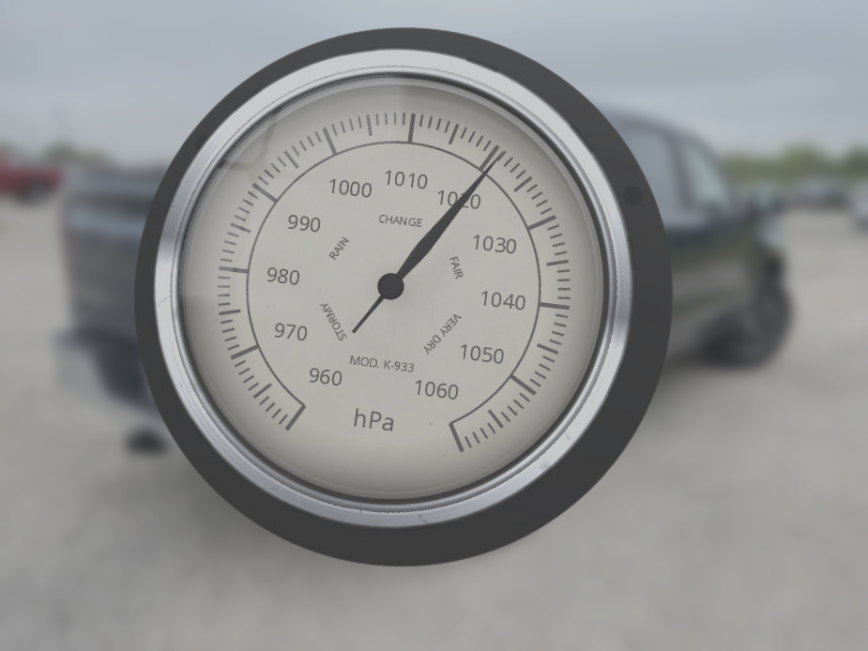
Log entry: 1021 hPa
